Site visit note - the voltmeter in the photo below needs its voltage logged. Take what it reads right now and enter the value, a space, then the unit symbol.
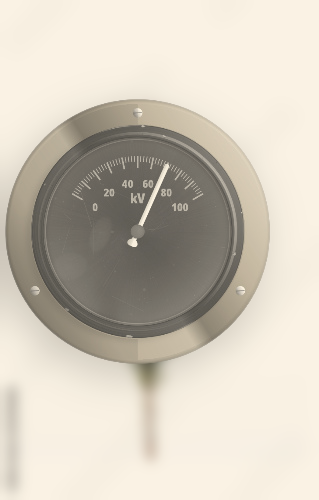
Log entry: 70 kV
